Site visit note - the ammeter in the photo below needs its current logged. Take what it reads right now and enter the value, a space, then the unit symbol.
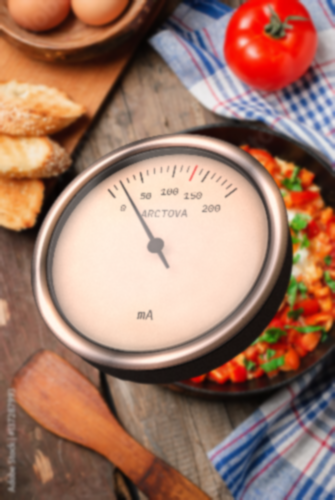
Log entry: 20 mA
